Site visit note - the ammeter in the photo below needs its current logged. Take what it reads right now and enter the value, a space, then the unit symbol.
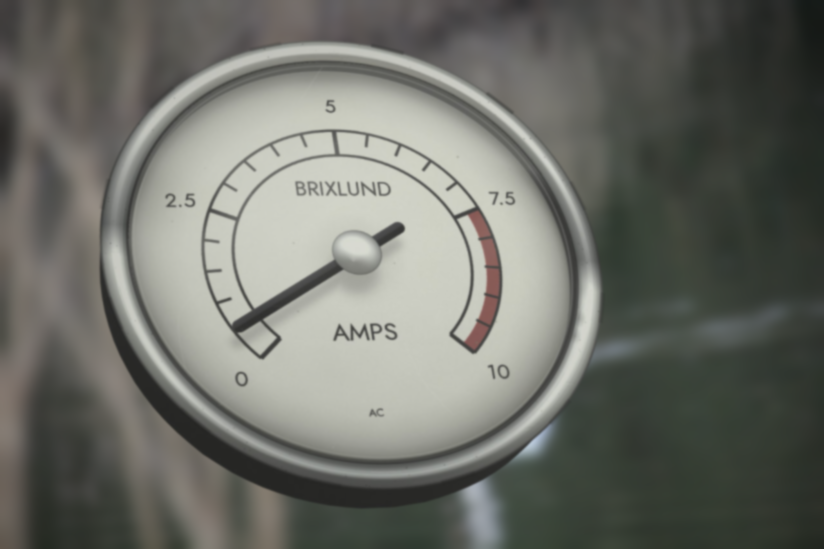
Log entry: 0.5 A
